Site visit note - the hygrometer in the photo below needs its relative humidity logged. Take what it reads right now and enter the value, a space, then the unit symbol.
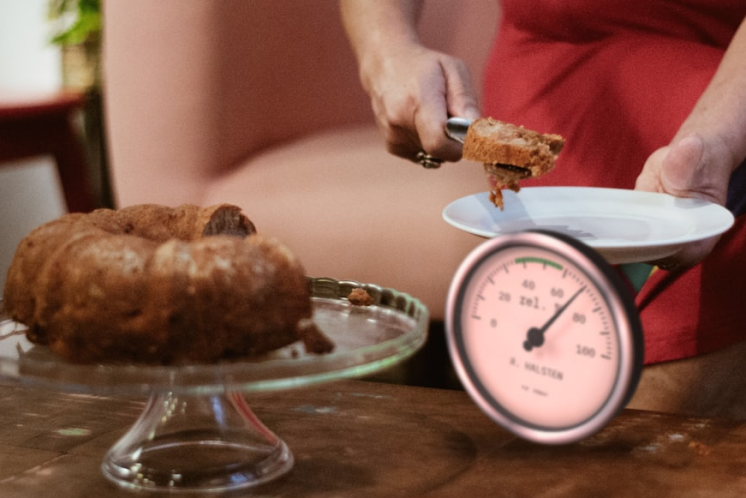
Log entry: 70 %
